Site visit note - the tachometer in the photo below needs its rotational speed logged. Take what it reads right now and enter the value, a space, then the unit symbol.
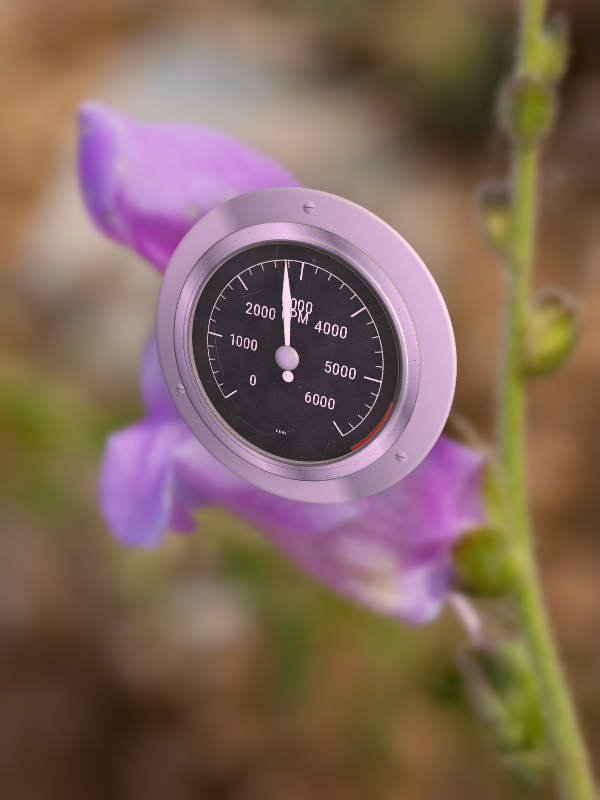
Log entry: 2800 rpm
